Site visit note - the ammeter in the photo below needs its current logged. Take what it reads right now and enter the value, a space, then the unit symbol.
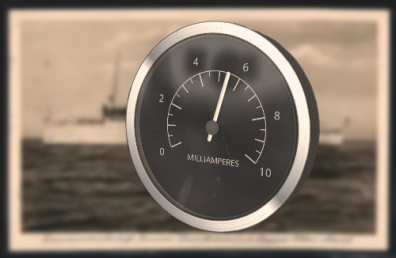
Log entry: 5.5 mA
